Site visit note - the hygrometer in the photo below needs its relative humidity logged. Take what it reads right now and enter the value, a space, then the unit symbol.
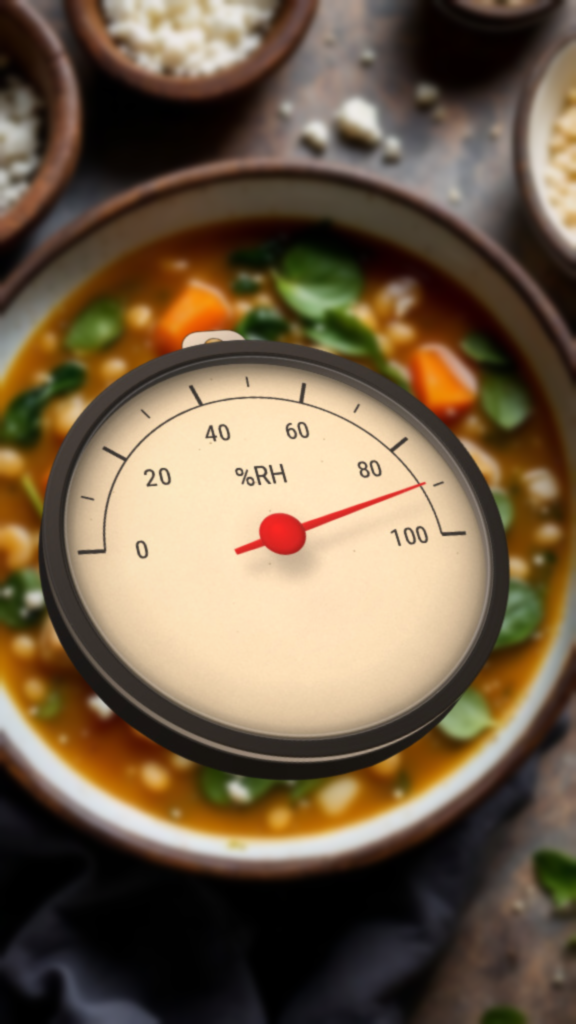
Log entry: 90 %
